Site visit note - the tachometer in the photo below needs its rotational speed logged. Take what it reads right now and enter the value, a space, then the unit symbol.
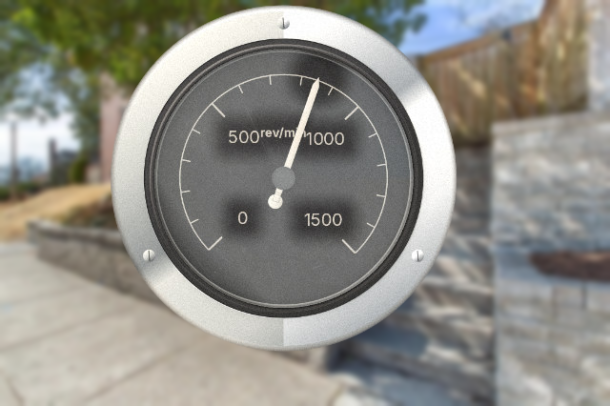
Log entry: 850 rpm
